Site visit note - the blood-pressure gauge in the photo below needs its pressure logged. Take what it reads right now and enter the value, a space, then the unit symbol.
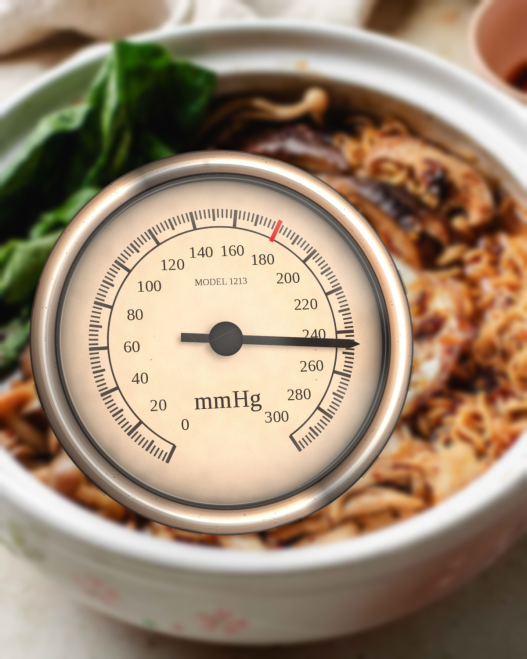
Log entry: 246 mmHg
